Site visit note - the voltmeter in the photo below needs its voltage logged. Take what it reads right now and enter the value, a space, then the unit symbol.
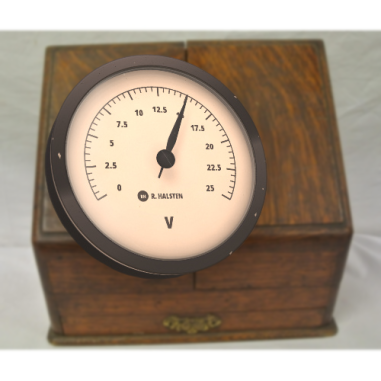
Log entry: 15 V
